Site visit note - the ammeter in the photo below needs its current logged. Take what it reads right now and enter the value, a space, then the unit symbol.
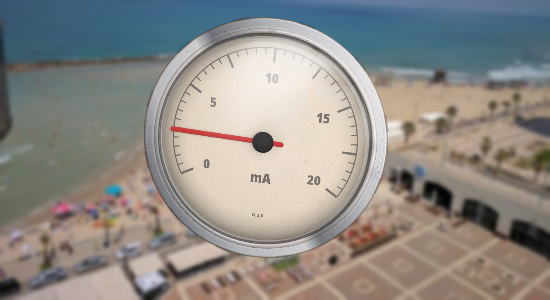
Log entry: 2.5 mA
